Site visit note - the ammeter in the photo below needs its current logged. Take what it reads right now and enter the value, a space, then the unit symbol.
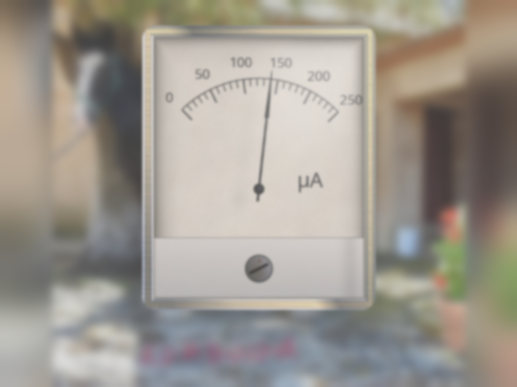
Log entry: 140 µA
